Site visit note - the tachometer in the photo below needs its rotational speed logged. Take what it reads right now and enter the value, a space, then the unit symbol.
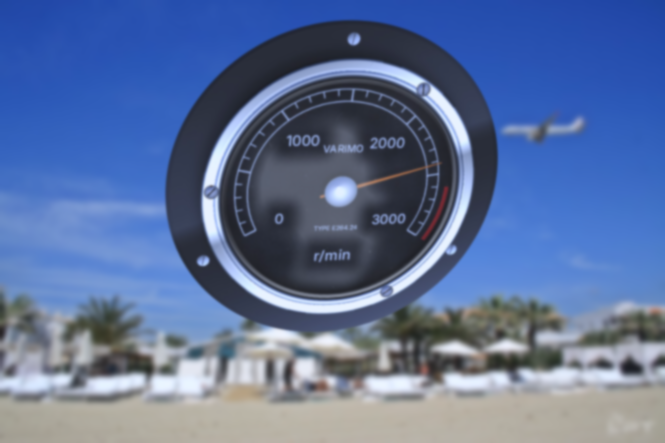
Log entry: 2400 rpm
